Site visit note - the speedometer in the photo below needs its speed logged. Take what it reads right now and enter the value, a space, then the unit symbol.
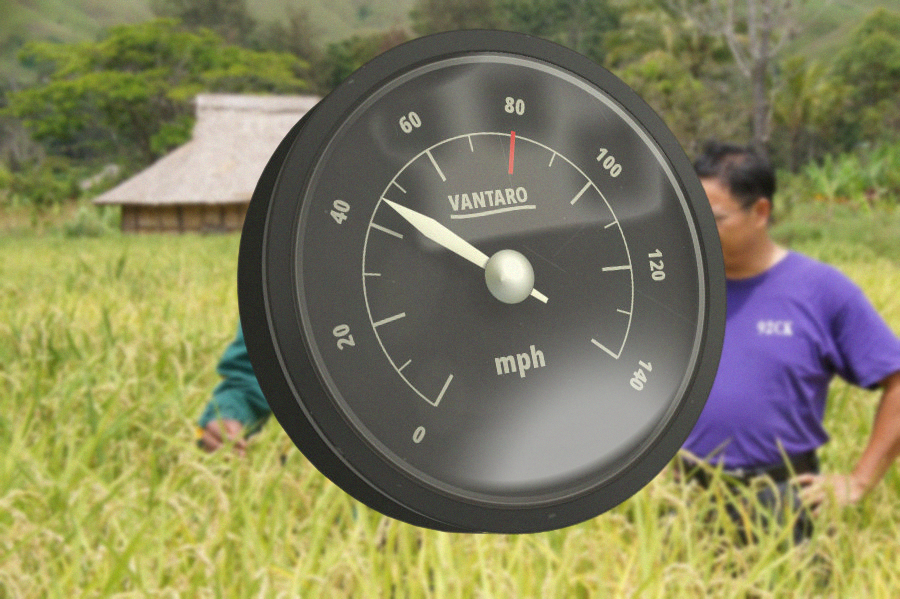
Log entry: 45 mph
